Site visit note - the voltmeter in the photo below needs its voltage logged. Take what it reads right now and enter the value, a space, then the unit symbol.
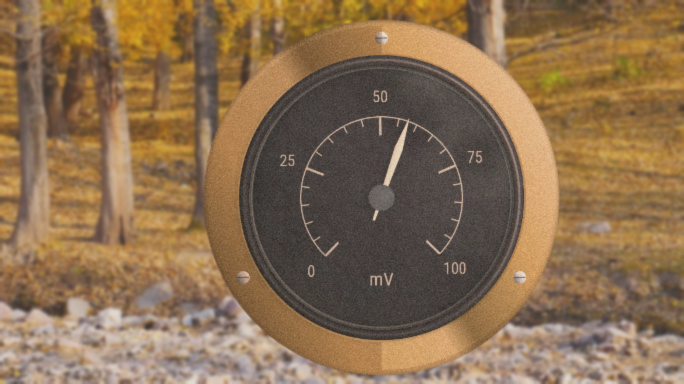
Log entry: 57.5 mV
